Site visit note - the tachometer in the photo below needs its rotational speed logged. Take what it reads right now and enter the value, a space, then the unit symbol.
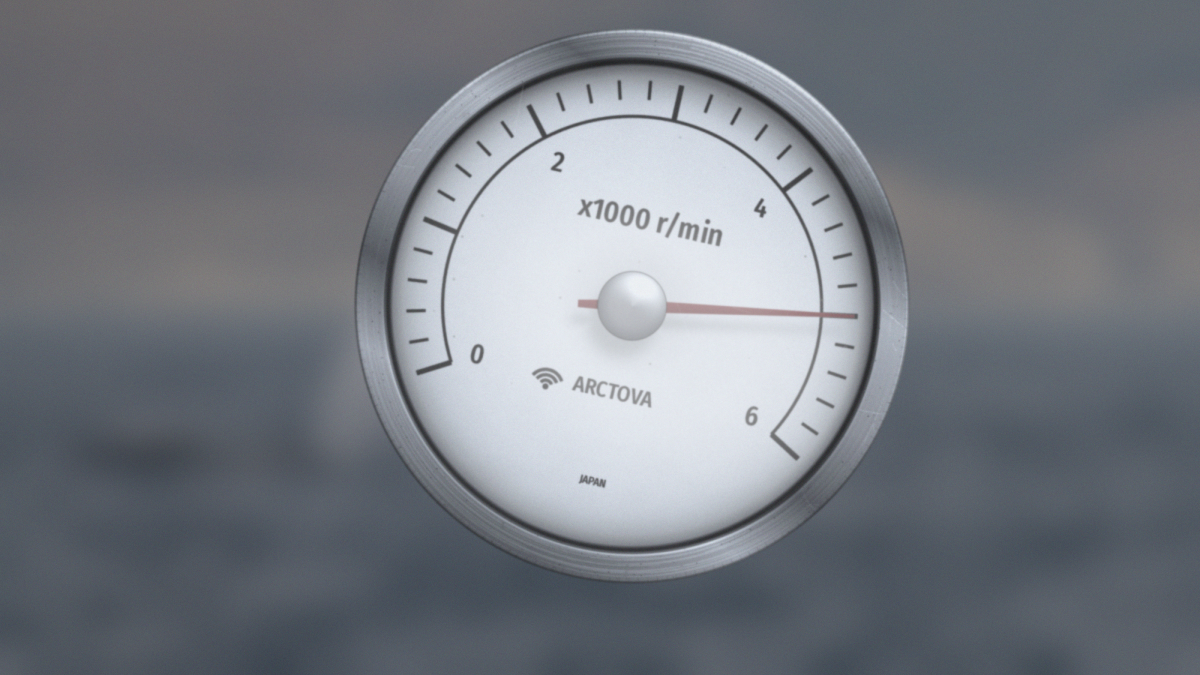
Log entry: 5000 rpm
